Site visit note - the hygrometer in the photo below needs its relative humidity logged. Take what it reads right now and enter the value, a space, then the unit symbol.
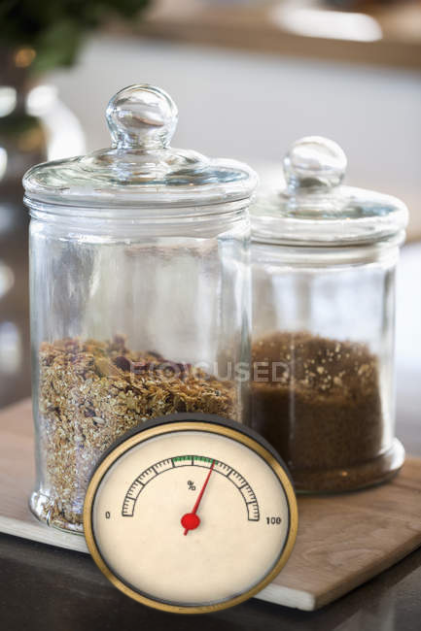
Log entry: 60 %
